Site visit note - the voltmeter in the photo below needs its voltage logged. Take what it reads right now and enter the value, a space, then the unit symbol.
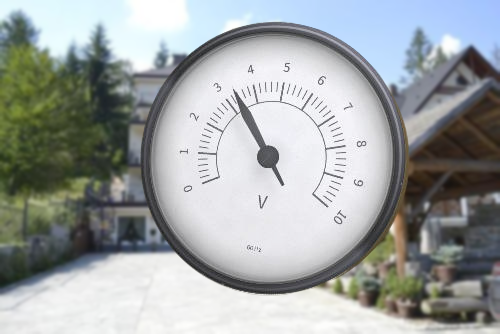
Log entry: 3.4 V
